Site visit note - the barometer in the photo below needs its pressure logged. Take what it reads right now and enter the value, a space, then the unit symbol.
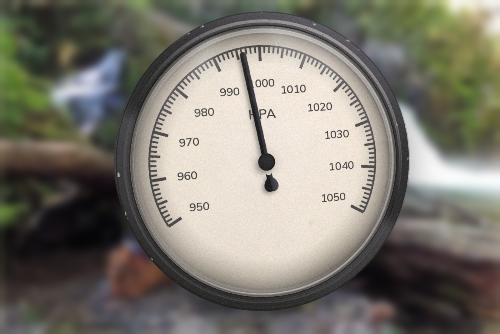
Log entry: 996 hPa
